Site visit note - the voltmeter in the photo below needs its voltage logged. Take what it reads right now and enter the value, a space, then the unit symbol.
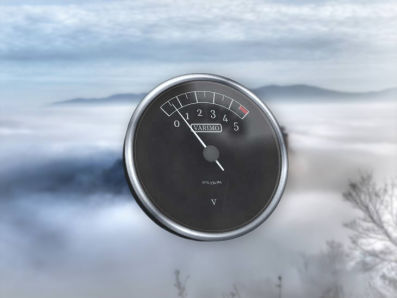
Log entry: 0.5 V
